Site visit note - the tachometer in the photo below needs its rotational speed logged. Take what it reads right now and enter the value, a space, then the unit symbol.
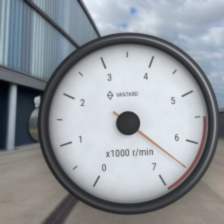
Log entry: 6500 rpm
